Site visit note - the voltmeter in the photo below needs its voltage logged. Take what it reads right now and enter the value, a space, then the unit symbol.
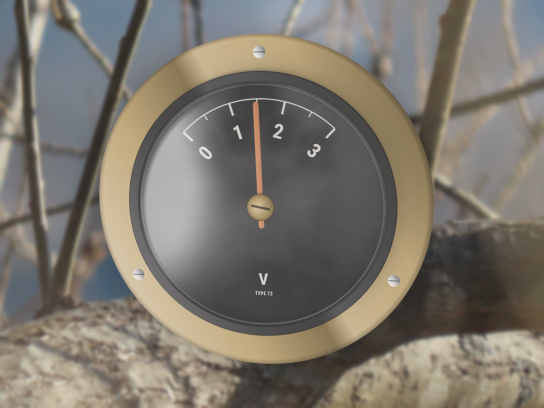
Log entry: 1.5 V
